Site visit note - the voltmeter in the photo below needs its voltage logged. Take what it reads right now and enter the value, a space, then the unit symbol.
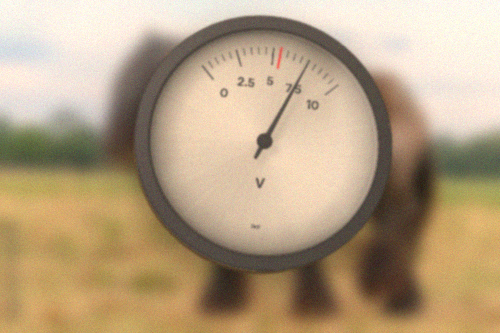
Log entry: 7.5 V
